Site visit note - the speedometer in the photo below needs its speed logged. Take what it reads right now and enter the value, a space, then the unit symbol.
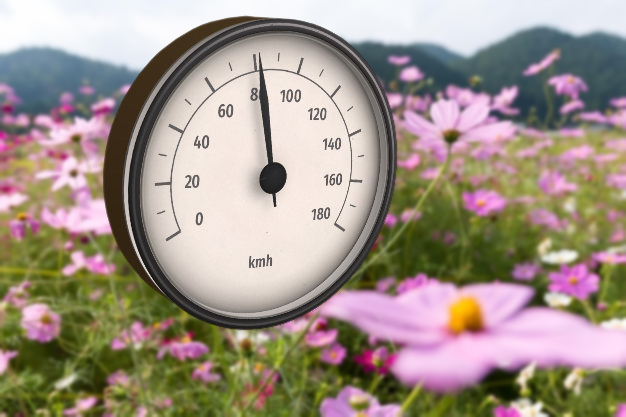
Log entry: 80 km/h
